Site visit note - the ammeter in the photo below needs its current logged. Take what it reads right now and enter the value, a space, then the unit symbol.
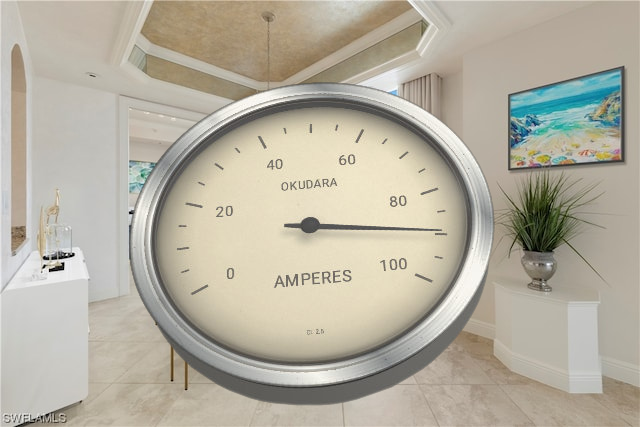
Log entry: 90 A
